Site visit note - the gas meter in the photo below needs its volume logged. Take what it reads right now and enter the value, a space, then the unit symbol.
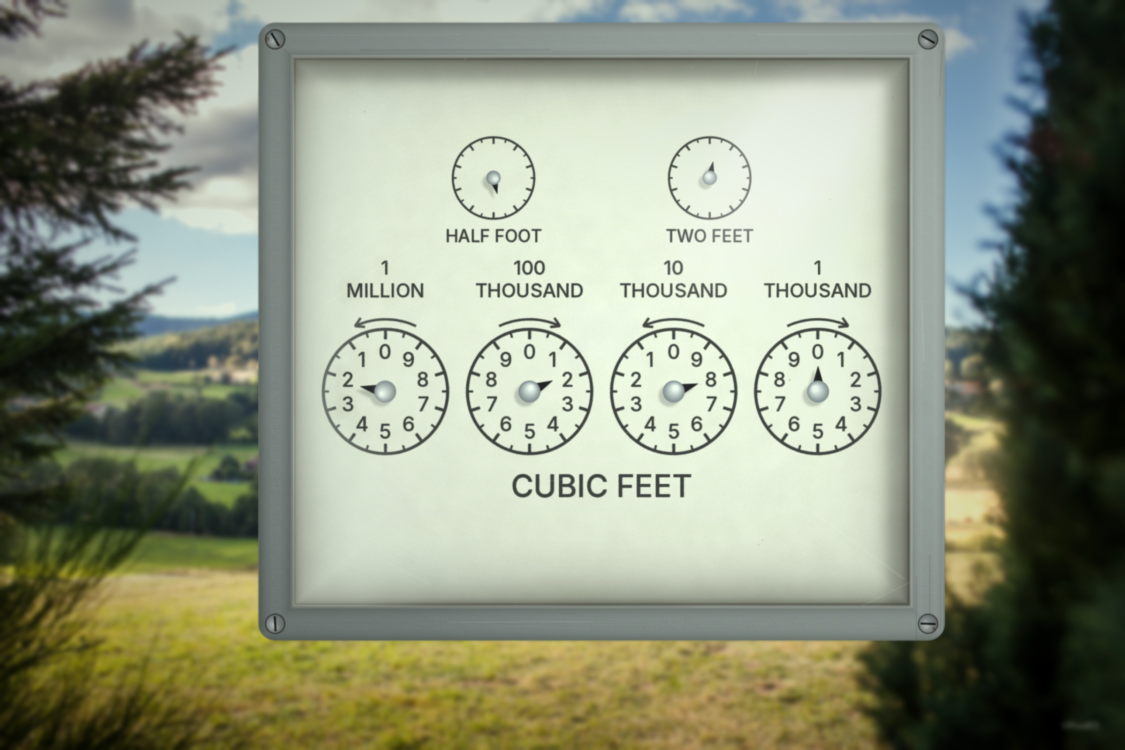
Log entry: 218000 ft³
